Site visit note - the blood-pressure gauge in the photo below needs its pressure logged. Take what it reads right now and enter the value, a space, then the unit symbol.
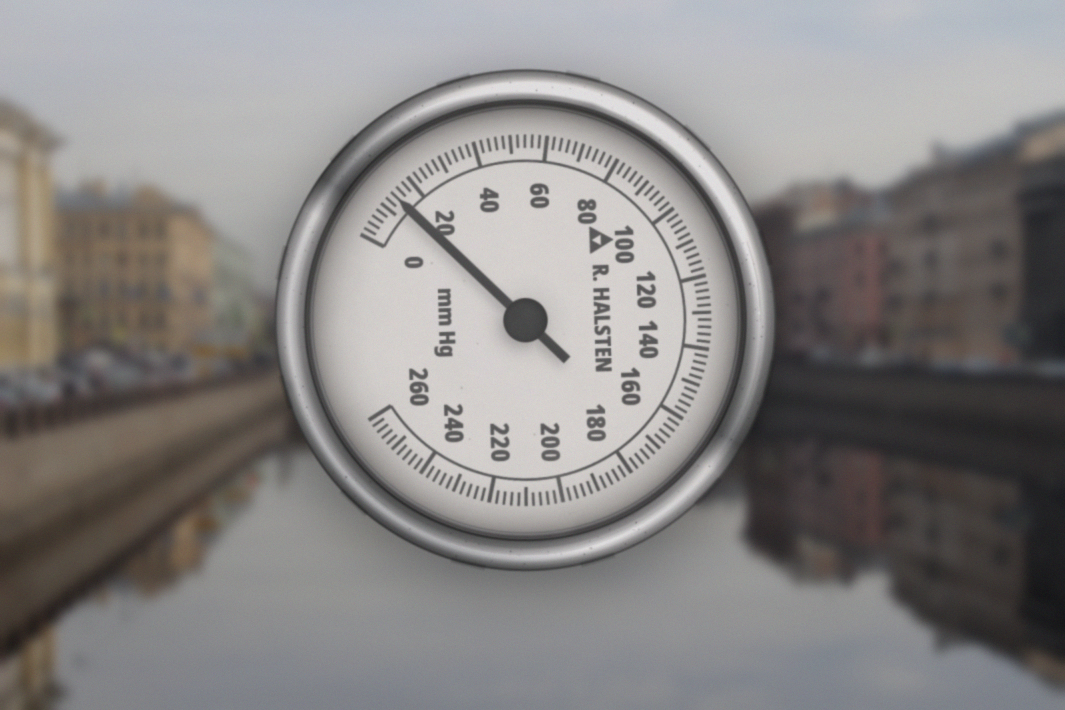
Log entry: 14 mmHg
